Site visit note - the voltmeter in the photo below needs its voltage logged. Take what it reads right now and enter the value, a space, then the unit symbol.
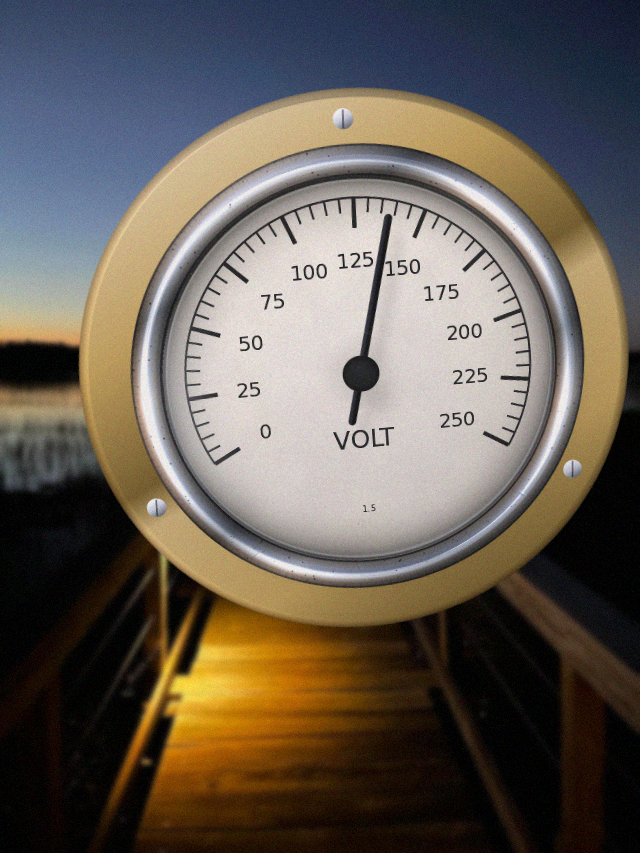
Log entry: 137.5 V
